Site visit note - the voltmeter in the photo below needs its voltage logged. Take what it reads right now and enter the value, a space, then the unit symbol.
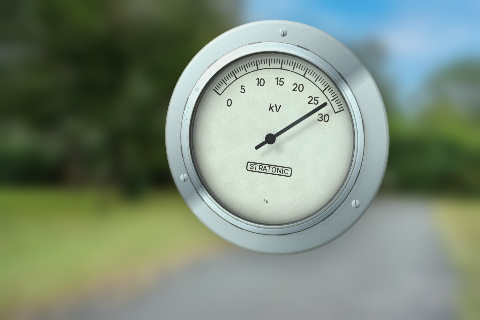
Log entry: 27.5 kV
